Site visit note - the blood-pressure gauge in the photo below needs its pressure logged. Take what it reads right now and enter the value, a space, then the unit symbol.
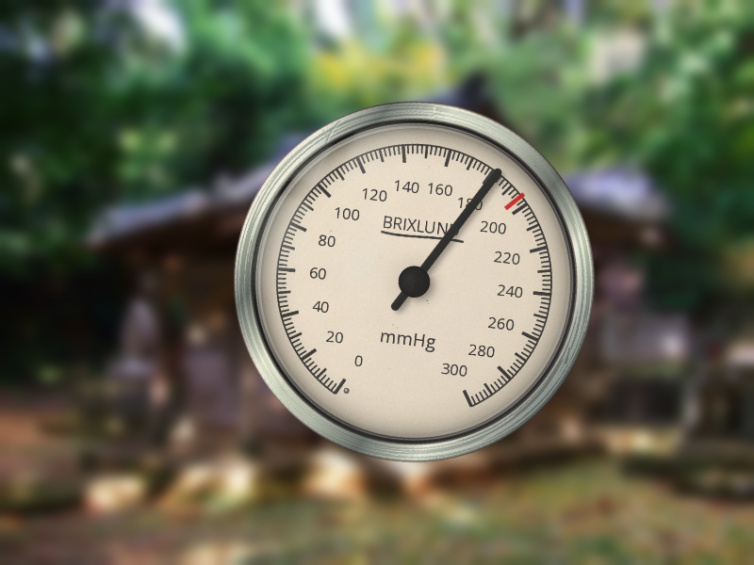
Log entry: 182 mmHg
